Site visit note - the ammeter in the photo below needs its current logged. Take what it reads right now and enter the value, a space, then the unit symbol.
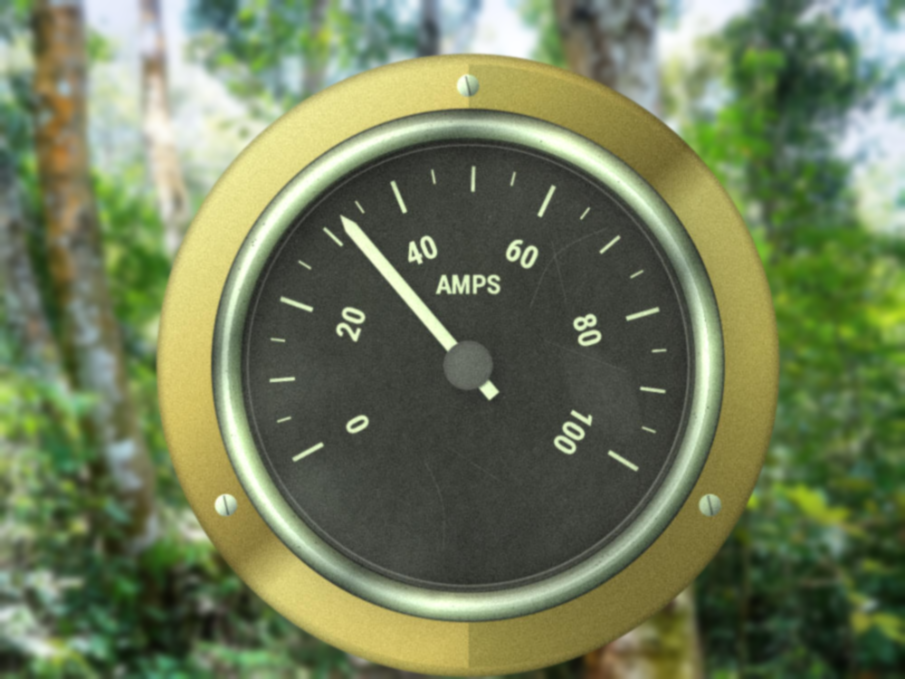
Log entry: 32.5 A
